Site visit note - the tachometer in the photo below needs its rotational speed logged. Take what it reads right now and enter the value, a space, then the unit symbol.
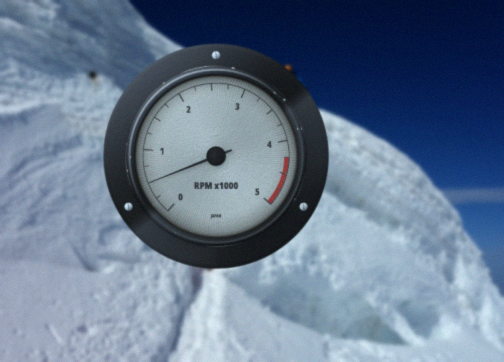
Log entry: 500 rpm
